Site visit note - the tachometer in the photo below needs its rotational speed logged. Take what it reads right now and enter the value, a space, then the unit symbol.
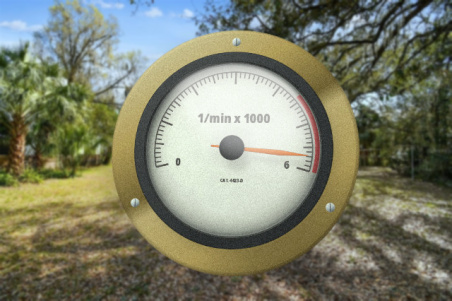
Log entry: 5700 rpm
